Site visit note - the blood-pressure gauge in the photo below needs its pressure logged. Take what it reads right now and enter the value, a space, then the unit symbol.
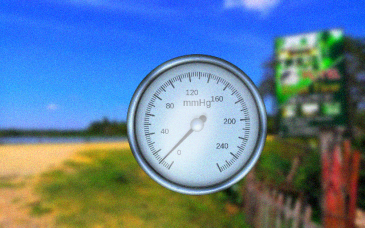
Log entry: 10 mmHg
